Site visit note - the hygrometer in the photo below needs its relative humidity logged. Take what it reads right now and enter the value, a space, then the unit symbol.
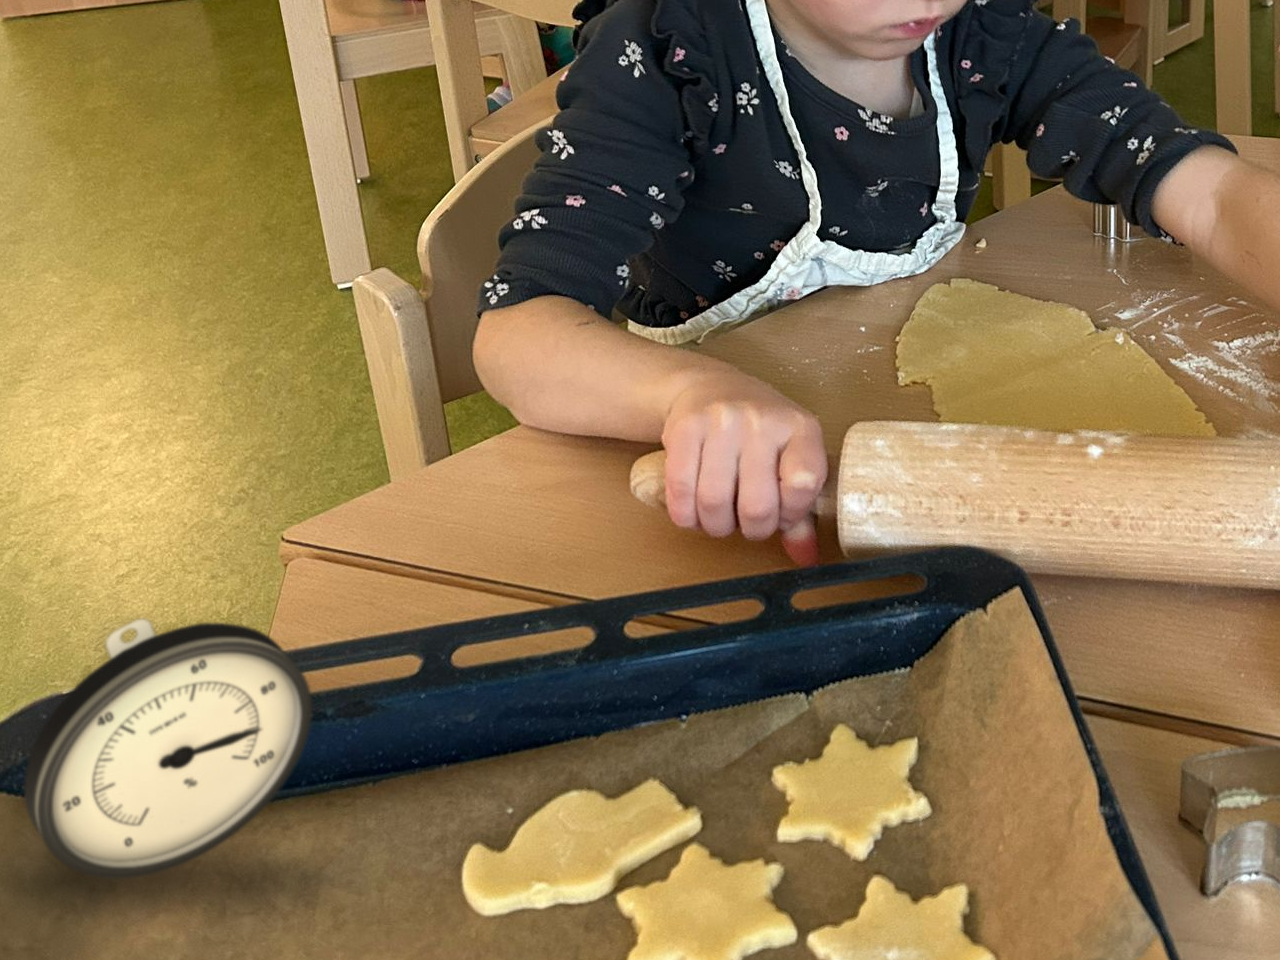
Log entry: 90 %
